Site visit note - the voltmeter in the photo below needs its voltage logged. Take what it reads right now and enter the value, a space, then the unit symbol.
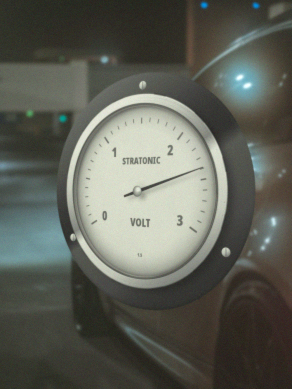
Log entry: 2.4 V
